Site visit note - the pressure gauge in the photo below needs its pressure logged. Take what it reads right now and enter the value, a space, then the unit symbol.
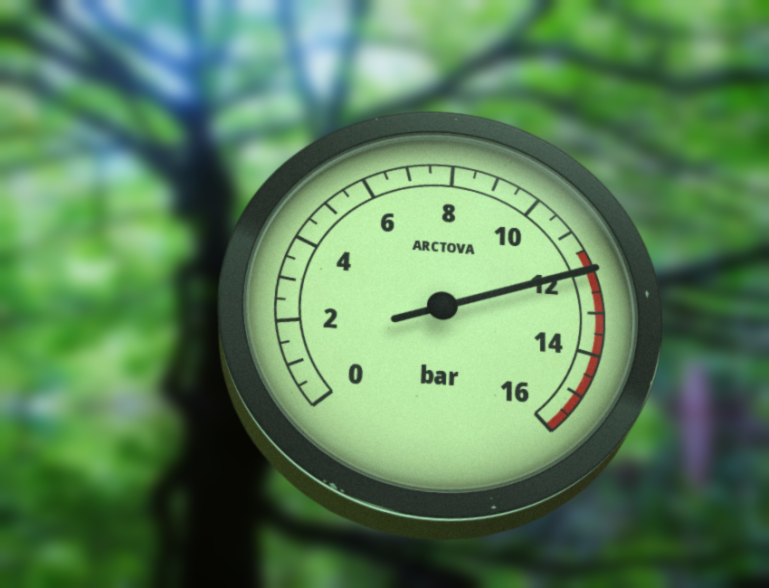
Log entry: 12 bar
